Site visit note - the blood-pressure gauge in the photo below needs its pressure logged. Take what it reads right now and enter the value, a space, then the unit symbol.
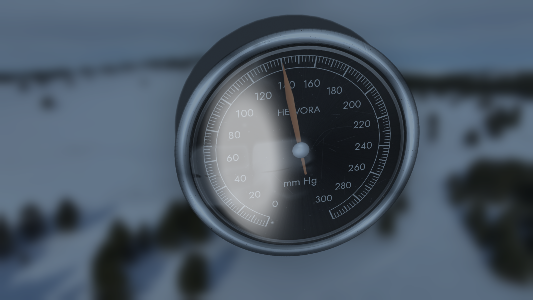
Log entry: 140 mmHg
